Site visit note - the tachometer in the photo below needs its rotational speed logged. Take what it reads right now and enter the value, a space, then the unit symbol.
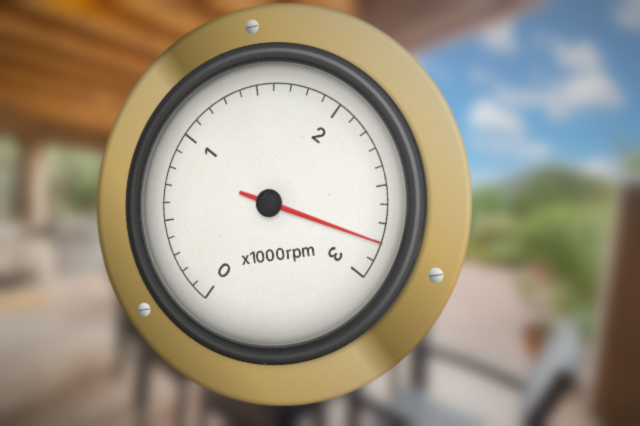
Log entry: 2800 rpm
